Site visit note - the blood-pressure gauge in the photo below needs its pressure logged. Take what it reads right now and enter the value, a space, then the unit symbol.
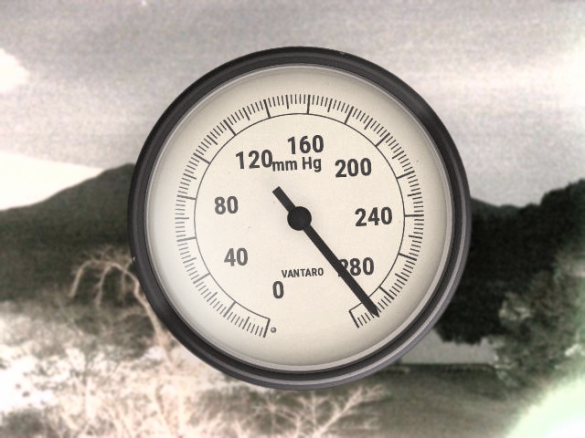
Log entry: 290 mmHg
